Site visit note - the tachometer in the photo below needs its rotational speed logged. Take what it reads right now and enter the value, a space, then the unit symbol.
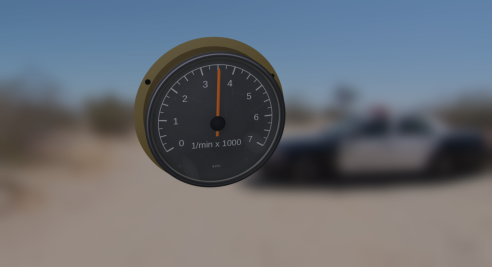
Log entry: 3500 rpm
